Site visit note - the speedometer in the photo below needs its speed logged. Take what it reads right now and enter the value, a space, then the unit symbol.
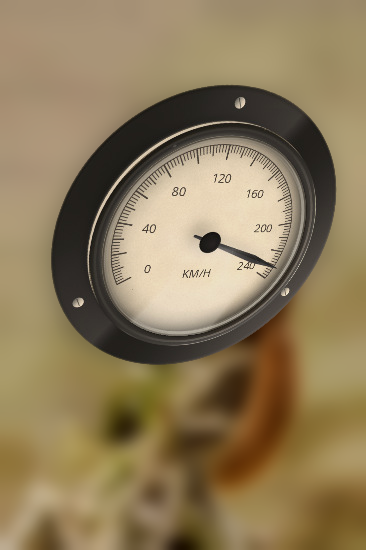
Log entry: 230 km/h
